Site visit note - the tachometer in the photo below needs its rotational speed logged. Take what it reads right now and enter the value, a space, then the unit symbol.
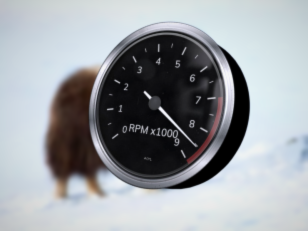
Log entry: 8500 rpm
